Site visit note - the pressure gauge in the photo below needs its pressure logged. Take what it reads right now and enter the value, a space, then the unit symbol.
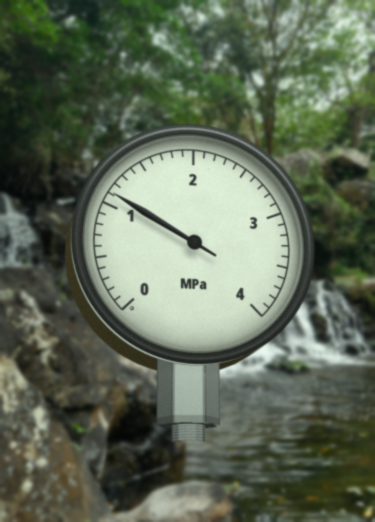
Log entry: 1.1 MPa
